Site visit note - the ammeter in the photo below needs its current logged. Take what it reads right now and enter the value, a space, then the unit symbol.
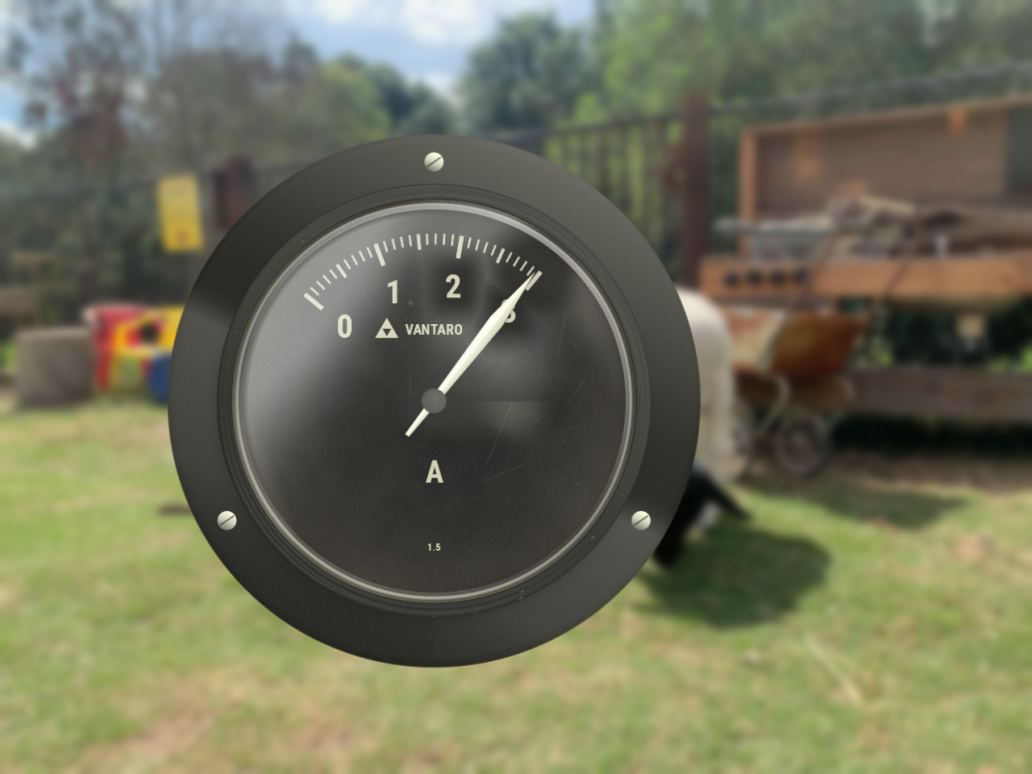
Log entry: 2.95 A
